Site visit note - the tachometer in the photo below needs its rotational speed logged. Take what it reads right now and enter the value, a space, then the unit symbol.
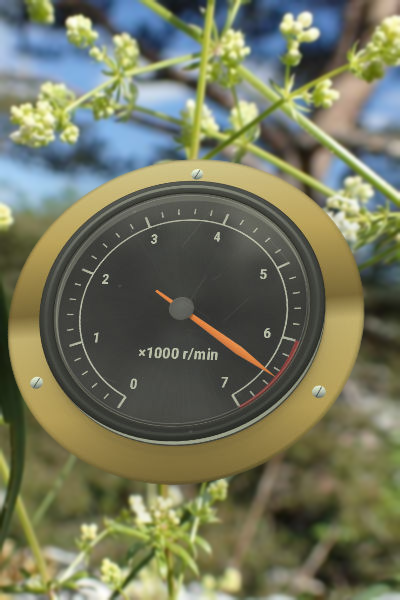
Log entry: 6500 rpm
